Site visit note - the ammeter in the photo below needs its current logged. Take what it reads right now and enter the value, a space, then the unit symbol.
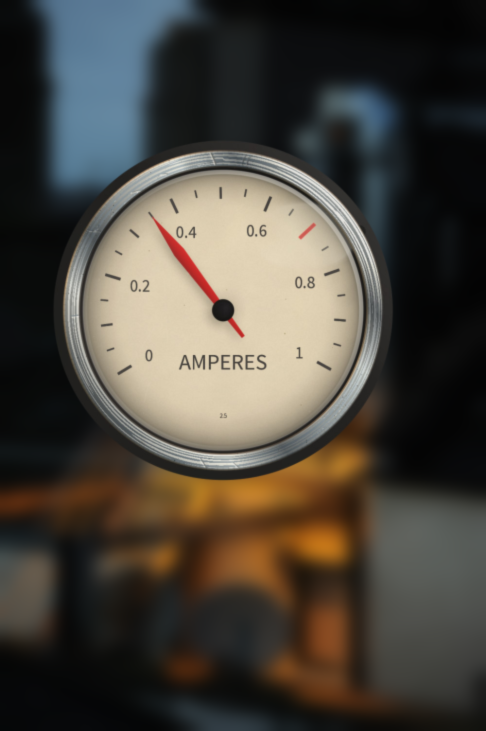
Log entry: 0.35 A
